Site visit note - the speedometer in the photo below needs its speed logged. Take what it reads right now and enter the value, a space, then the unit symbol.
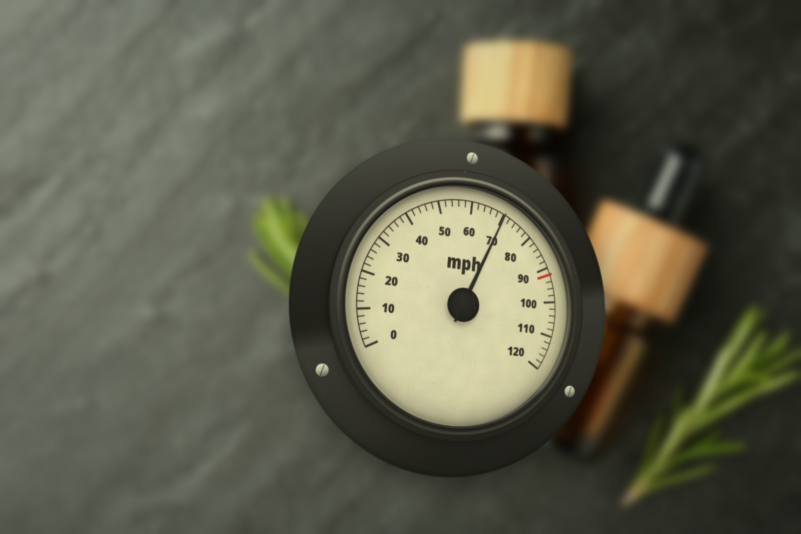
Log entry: 70 mph
